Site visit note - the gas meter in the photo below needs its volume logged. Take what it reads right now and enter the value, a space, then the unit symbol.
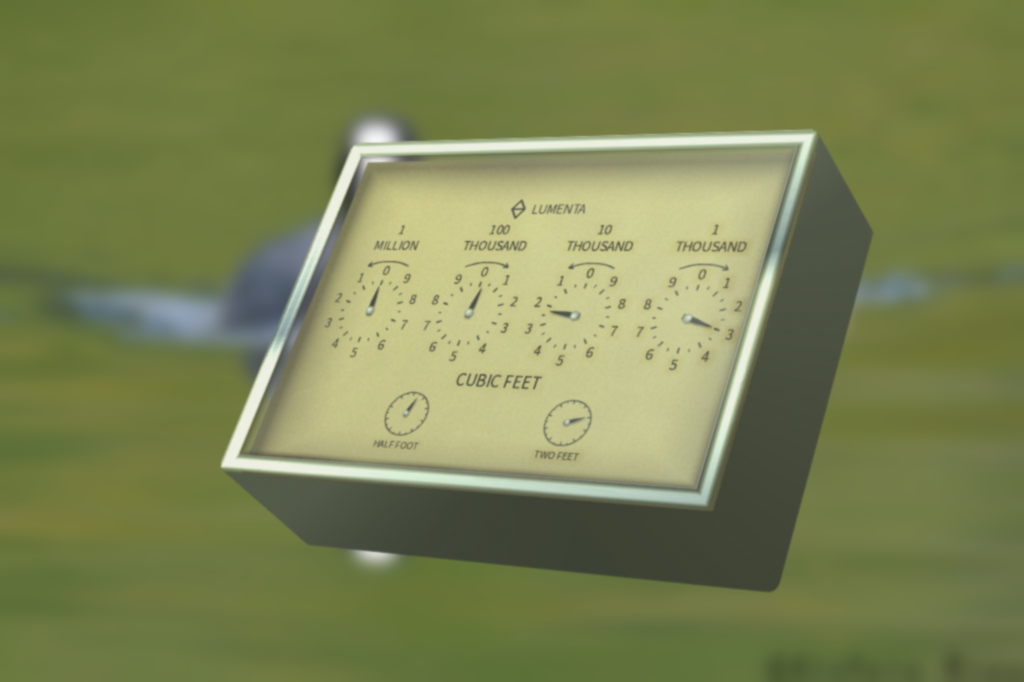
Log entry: 2300 ft³
